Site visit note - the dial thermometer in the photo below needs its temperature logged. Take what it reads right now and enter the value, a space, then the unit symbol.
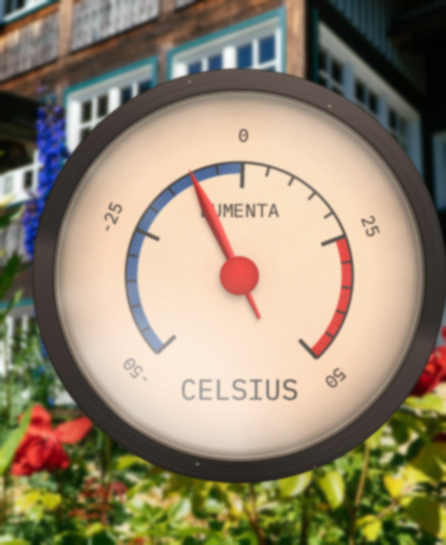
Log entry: -10 °C
